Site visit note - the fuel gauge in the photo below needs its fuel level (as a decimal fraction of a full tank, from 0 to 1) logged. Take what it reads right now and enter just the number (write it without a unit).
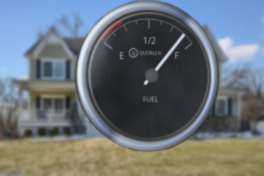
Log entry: 0.875
